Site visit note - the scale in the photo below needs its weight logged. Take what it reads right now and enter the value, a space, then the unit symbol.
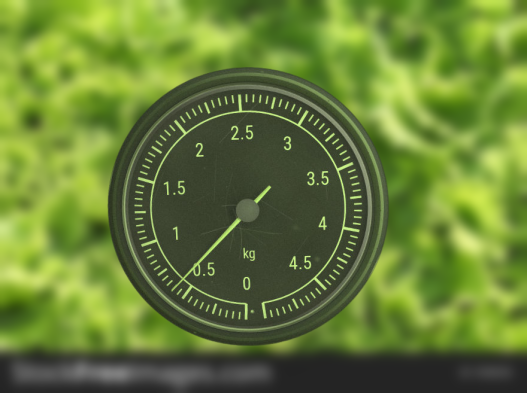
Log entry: 0.6 kg
